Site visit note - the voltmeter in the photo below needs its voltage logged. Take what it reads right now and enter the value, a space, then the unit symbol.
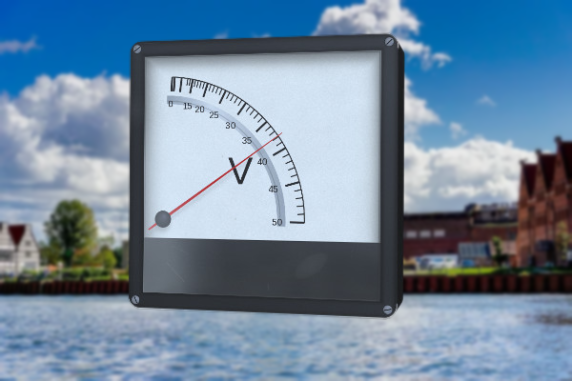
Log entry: 38 V
